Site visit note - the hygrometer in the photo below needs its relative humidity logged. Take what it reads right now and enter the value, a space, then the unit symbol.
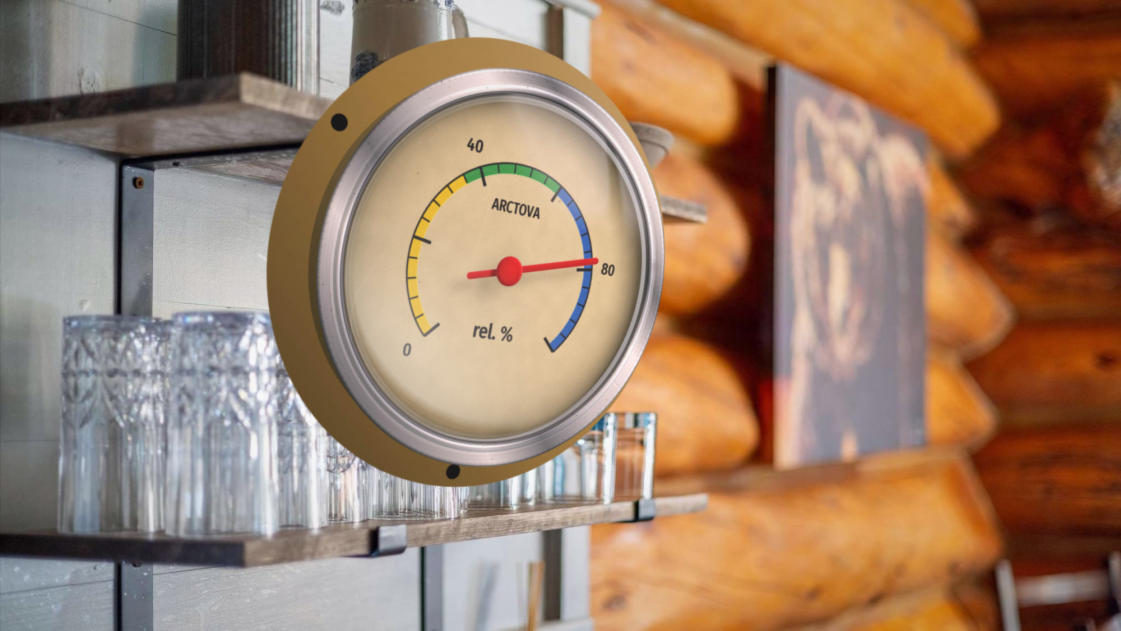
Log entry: 78 %
